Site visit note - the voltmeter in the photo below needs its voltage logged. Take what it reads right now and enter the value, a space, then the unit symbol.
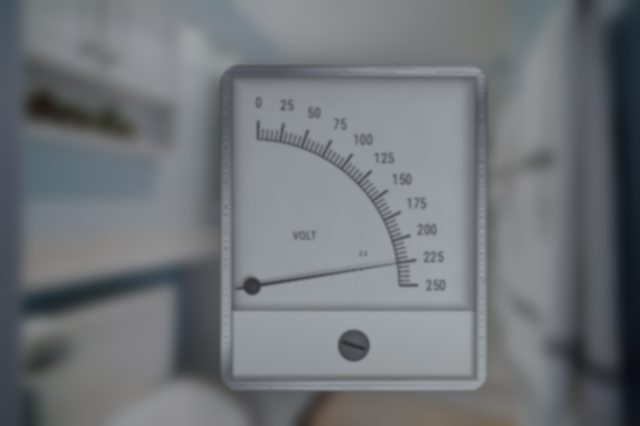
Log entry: 225 V
